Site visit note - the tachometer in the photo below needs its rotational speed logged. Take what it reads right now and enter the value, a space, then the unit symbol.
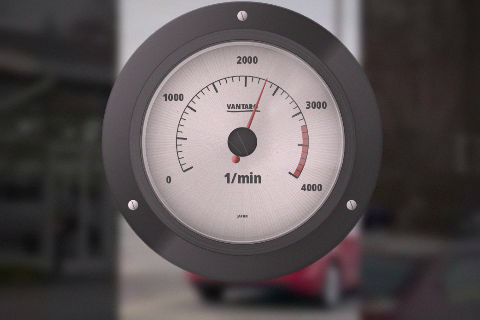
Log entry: 2300 rpm
